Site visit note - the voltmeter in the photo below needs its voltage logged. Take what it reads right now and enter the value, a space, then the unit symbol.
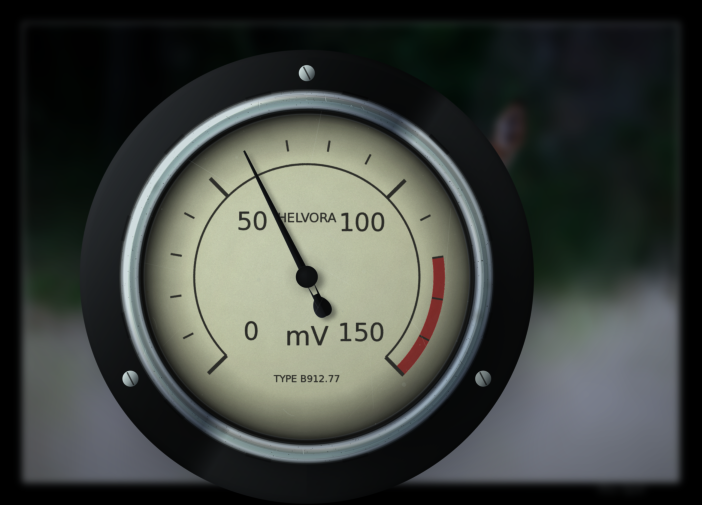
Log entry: 60 mV
